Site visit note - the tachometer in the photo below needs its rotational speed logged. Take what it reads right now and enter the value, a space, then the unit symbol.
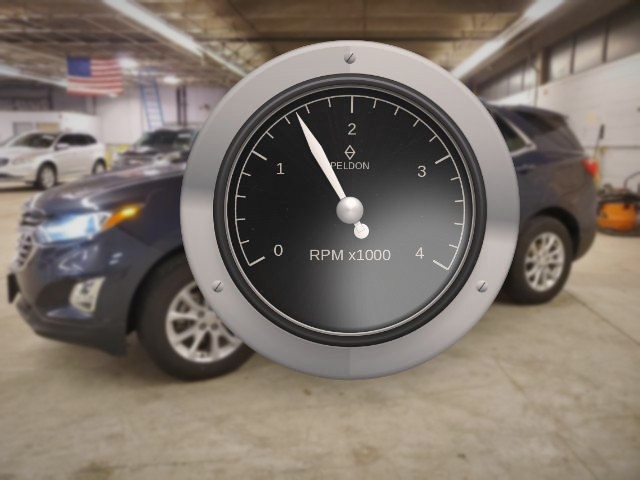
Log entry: 1500 rpm
